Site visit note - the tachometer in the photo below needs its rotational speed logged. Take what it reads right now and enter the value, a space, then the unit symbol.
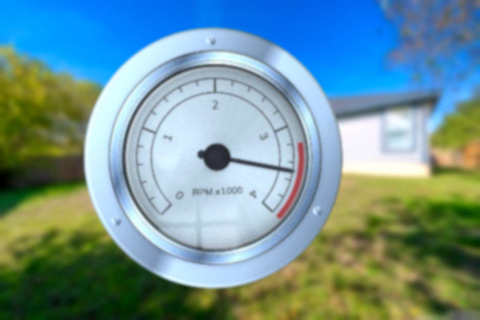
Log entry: 3500 rpm
